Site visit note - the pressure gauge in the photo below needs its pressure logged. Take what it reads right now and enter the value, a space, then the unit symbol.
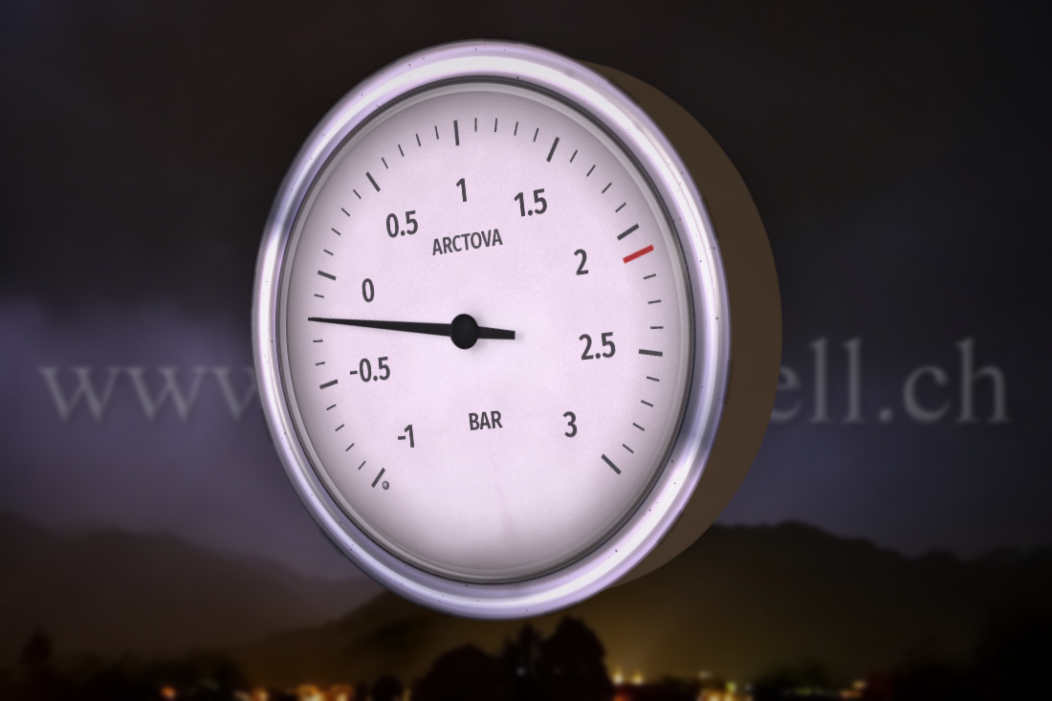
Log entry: -0.2 bar
